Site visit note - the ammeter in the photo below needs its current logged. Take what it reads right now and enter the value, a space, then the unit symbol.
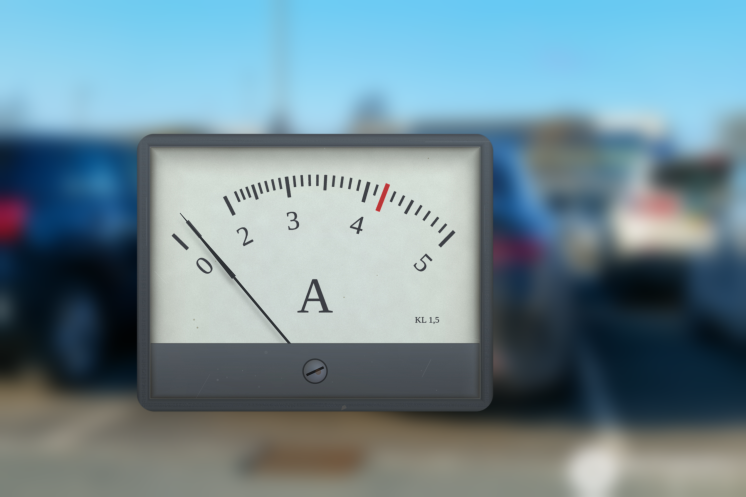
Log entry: 1 A
